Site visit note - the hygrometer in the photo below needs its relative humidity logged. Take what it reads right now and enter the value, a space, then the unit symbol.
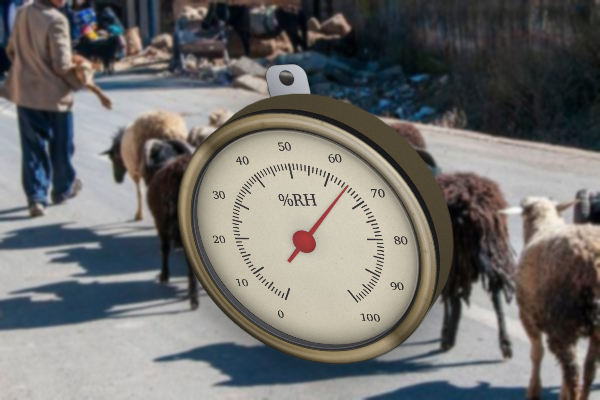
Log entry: 65 %
